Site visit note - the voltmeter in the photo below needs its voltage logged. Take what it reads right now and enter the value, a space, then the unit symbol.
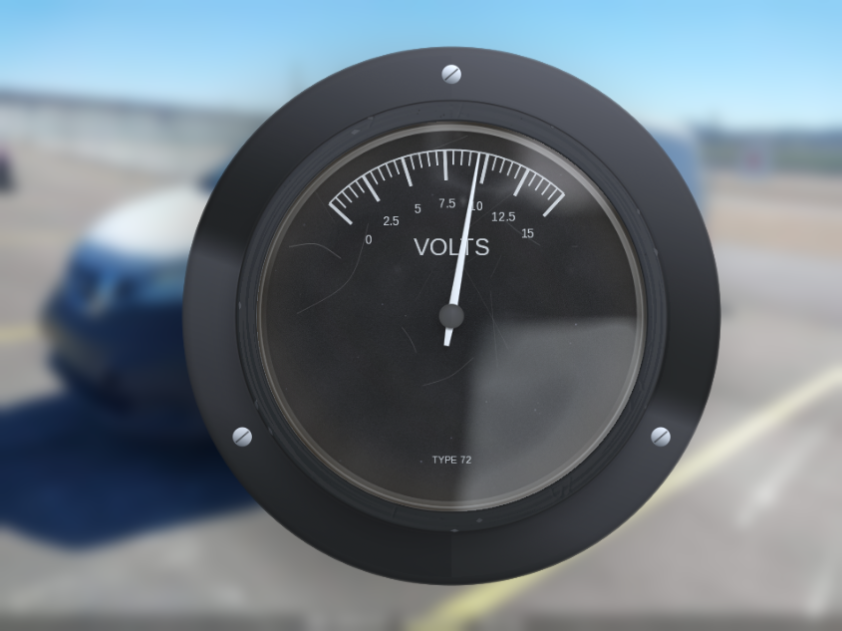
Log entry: 9.5 V
